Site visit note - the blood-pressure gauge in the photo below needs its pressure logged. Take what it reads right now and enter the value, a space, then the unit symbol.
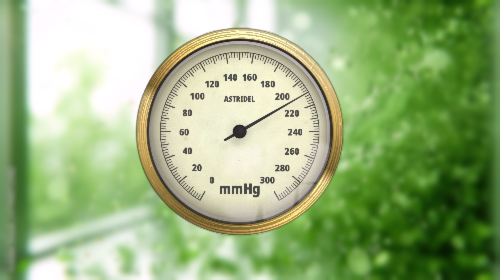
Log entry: 210 mmHg
